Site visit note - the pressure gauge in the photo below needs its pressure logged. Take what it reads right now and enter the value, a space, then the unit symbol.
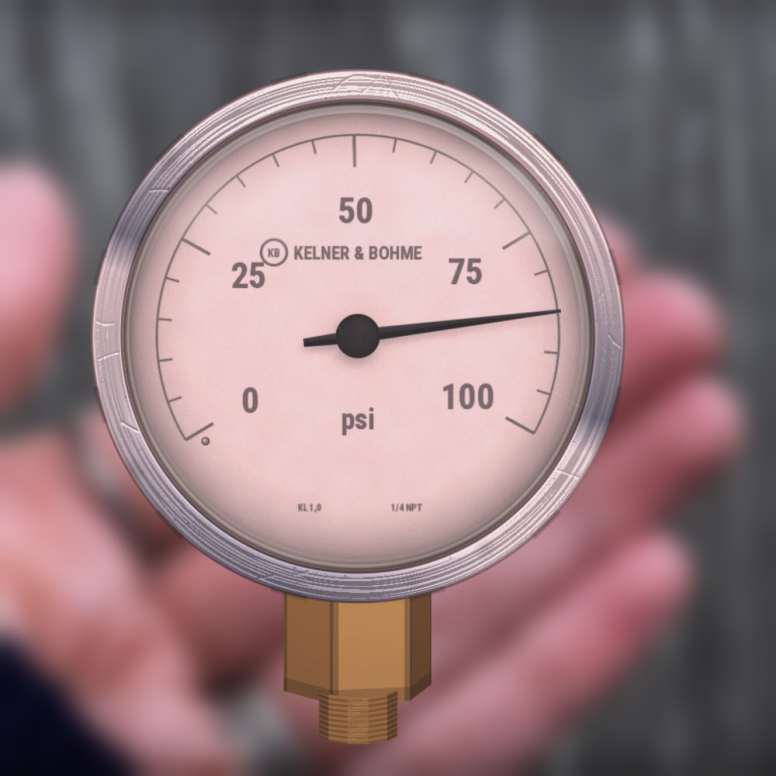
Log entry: 85 psi
